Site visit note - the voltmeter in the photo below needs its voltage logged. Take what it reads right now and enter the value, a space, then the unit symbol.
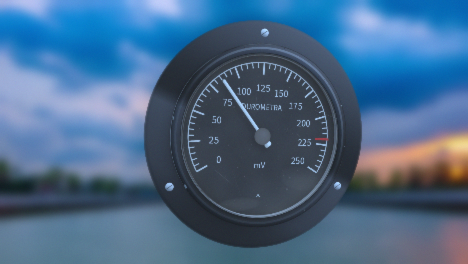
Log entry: 85 mV
